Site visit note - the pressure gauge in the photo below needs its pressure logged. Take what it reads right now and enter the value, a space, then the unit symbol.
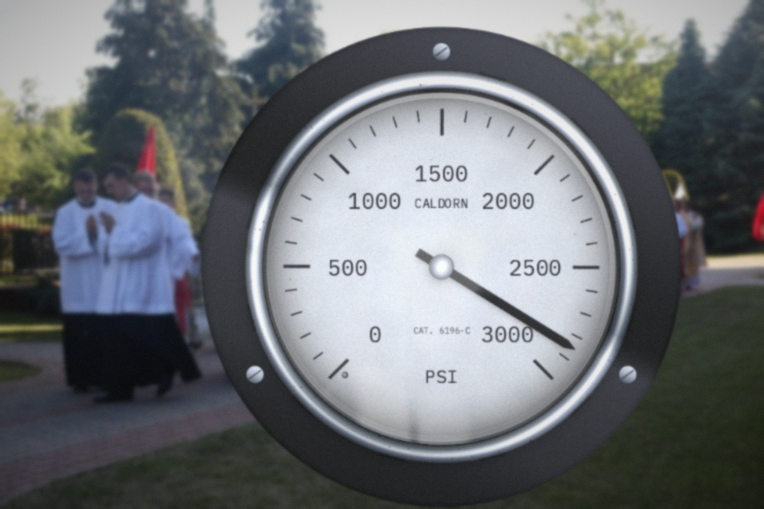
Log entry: 2850 psi
